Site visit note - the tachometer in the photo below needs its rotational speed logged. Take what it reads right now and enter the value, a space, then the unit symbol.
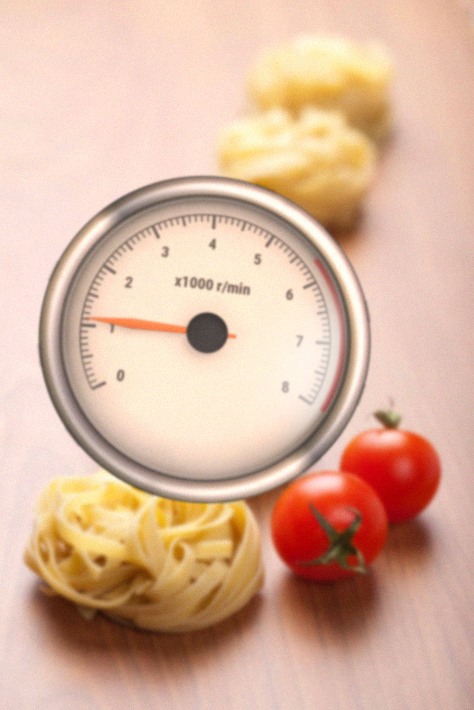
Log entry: 1100 rpm
